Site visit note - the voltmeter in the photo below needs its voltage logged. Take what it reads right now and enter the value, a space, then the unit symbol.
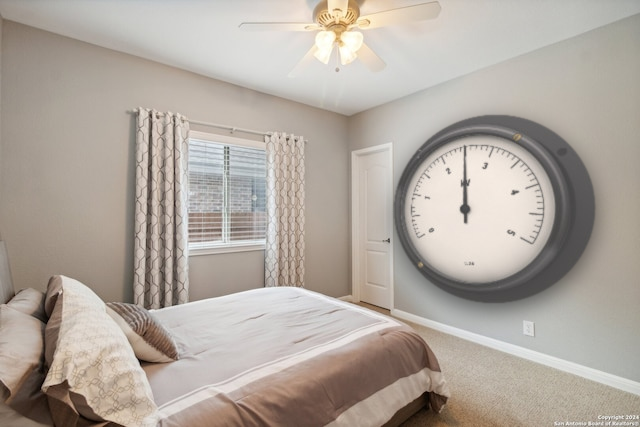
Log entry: 2.5 kV
